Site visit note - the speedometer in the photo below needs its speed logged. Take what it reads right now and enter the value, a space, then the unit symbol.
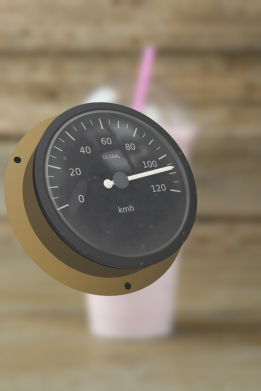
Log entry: 107.5 km/h
